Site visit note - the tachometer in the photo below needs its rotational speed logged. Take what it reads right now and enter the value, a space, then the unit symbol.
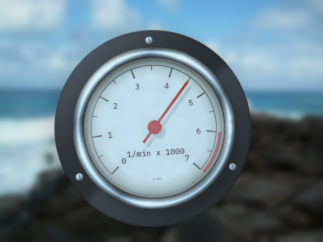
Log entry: 4500 rpm
